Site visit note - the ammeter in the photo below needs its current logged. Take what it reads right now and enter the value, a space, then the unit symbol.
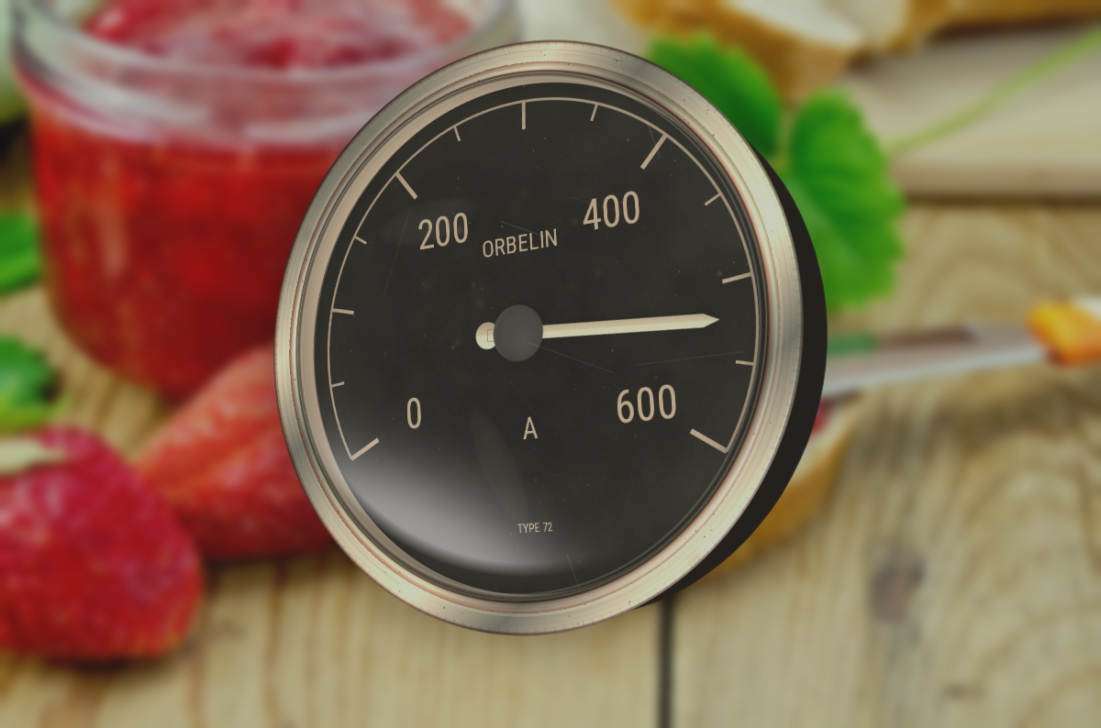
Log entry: 525 A
